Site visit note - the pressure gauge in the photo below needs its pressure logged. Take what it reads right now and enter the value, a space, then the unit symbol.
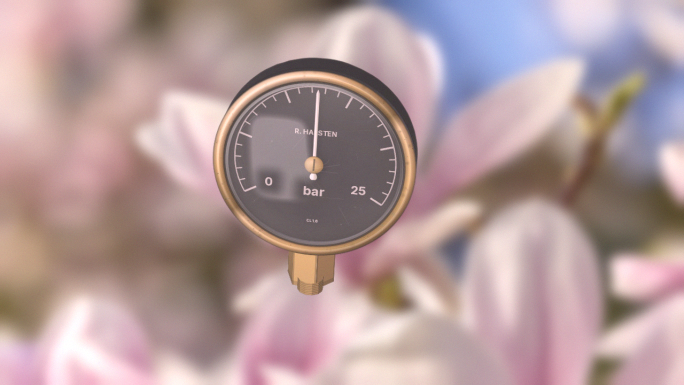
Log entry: 12.5 bar
